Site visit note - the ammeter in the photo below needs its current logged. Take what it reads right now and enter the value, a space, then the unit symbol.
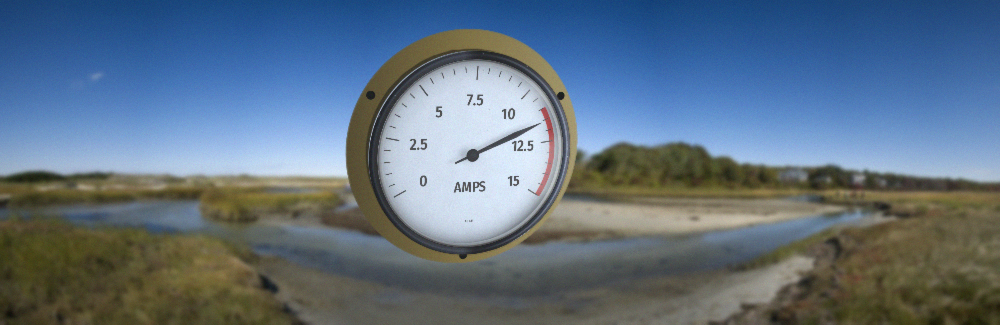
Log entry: 11.5 A
